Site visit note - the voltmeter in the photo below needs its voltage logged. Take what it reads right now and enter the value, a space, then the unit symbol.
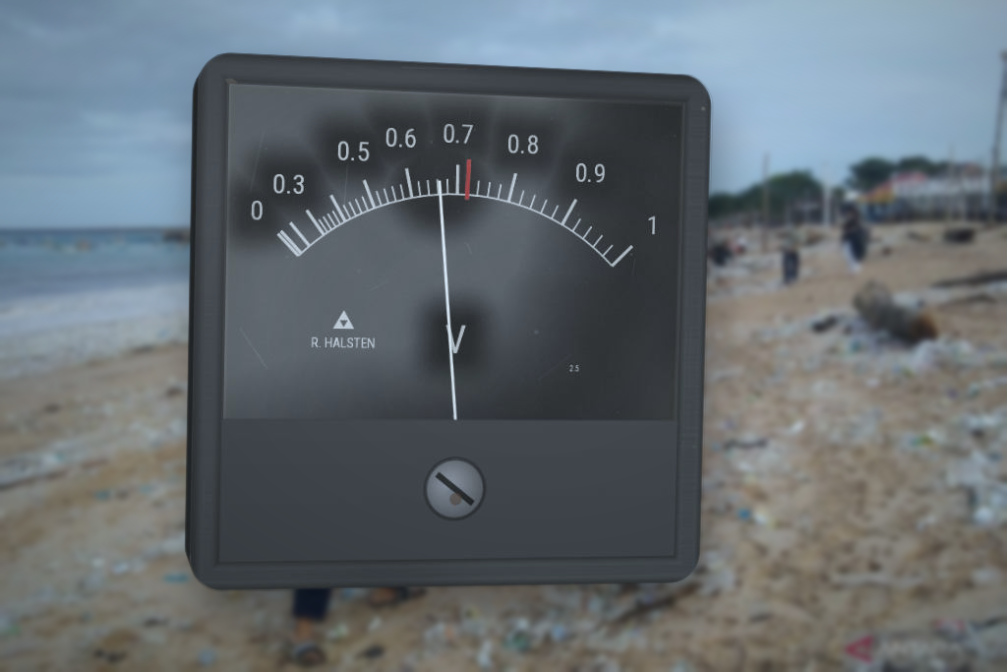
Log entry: 0.66 V
